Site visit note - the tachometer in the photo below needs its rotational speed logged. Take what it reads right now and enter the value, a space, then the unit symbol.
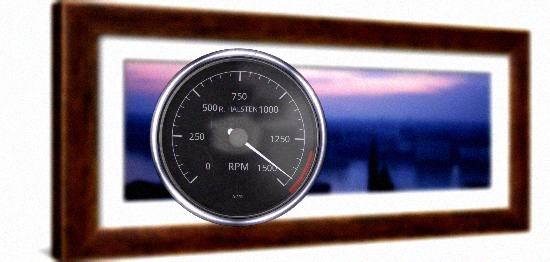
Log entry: 1450 rpm
